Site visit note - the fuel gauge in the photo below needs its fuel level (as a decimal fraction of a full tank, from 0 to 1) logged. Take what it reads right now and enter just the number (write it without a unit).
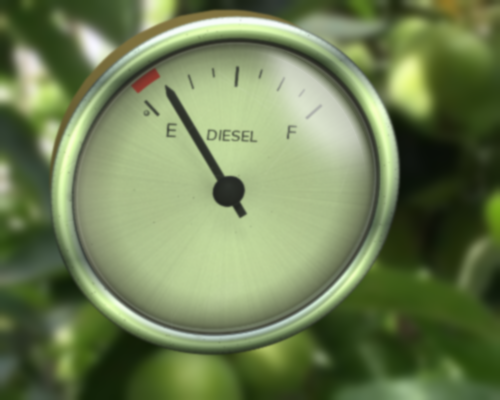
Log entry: 0.125
